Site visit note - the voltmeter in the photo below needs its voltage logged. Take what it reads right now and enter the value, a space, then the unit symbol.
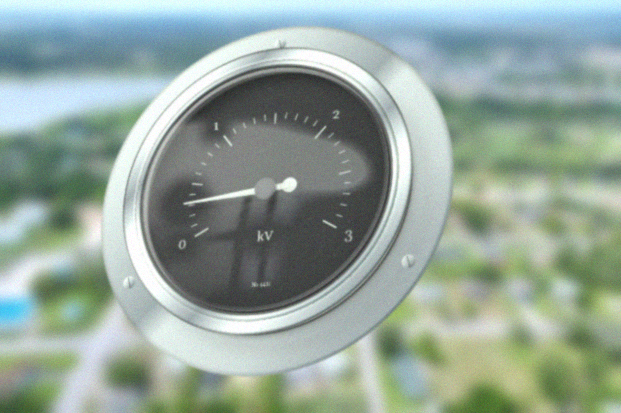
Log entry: 0.3 kV
